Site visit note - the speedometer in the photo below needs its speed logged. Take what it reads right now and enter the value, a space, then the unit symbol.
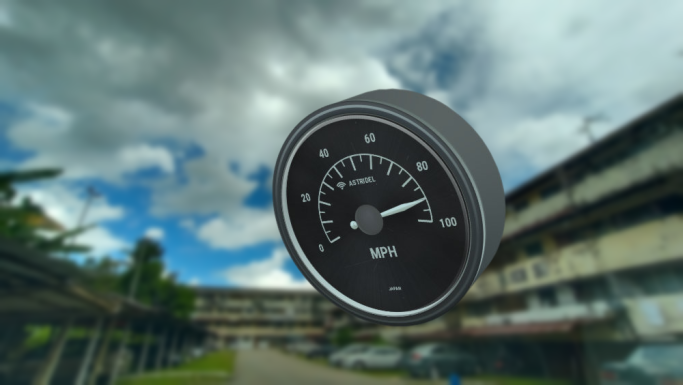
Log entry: 90 mph
